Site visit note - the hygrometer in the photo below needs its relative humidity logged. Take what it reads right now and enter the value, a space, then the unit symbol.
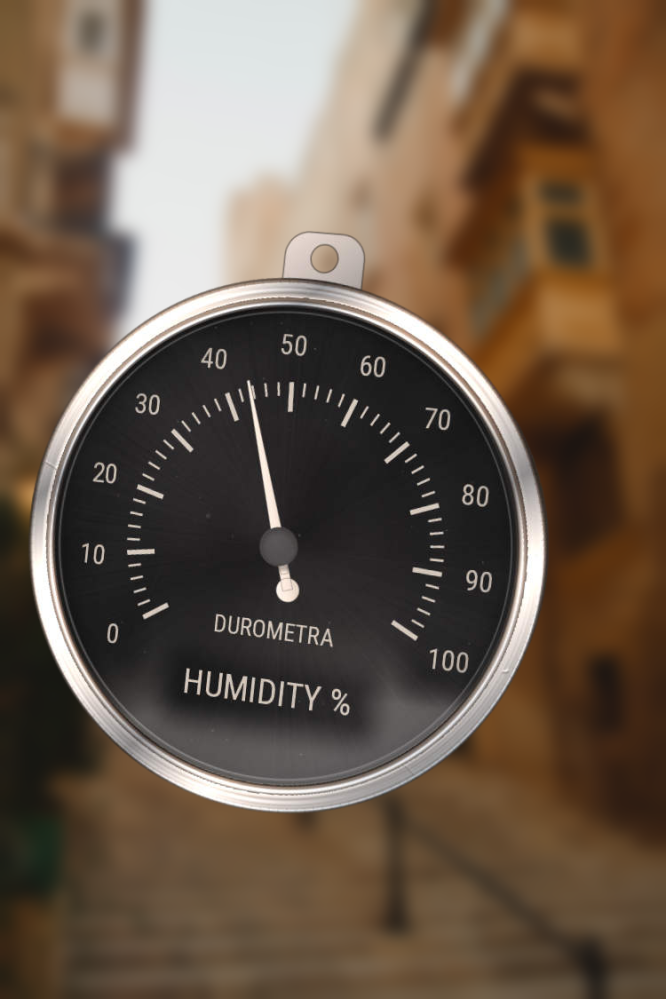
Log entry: 44 %
